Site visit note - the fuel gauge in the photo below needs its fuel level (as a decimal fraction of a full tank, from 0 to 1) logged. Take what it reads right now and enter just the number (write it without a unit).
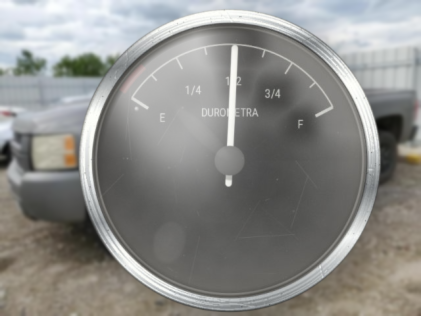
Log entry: 0.5
